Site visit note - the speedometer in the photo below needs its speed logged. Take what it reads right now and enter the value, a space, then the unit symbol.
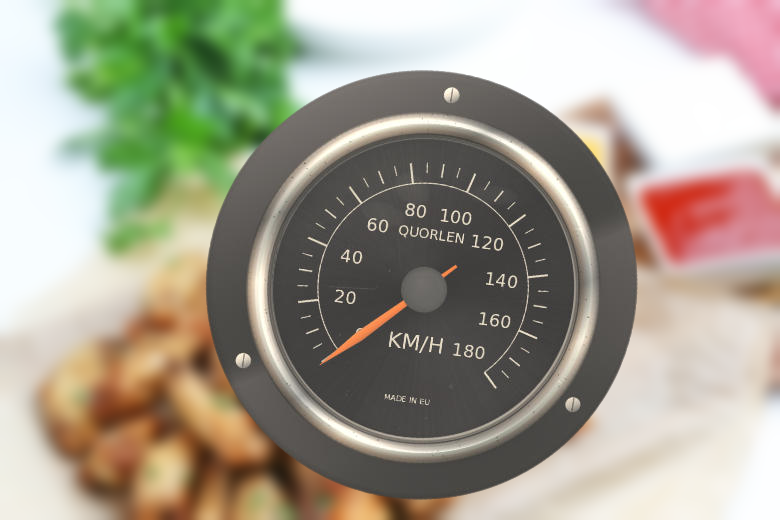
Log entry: 0 km/h
